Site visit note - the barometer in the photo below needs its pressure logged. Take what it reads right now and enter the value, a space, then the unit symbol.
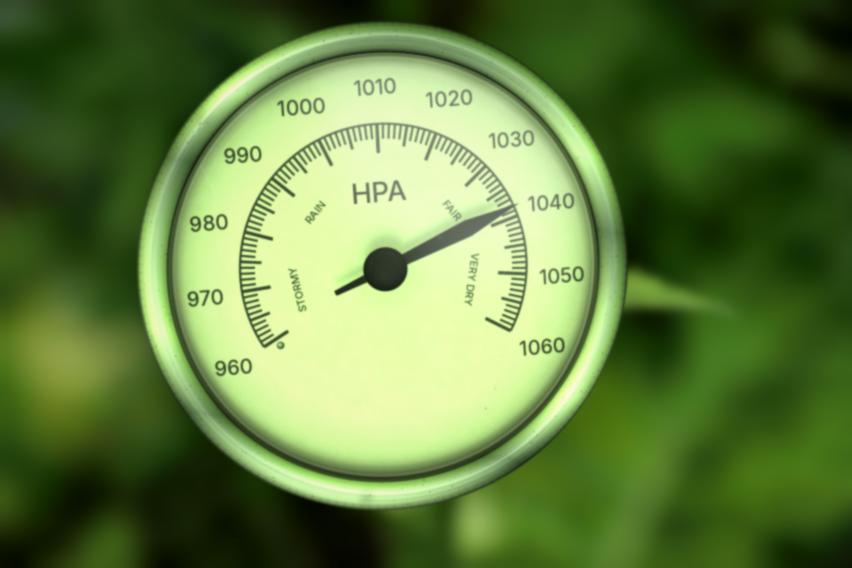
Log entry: 1038 hPa
